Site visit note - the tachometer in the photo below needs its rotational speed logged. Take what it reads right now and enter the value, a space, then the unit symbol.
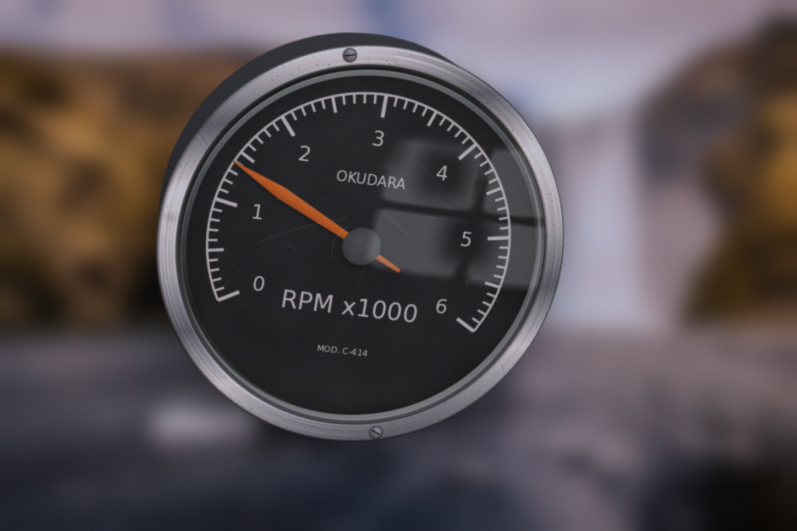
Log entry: 1400 rpm
